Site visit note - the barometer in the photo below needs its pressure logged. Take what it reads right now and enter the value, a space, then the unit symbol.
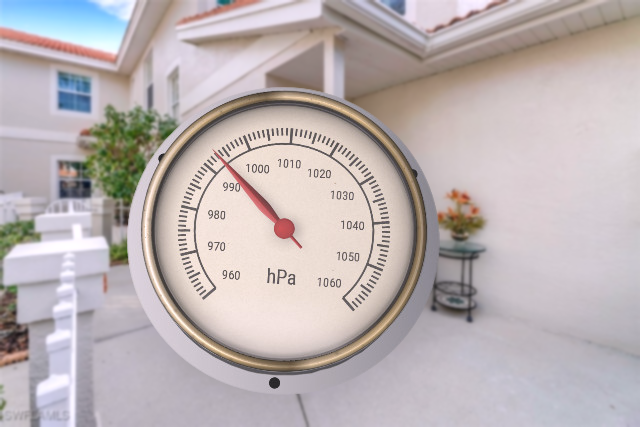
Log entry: 993 hPa
